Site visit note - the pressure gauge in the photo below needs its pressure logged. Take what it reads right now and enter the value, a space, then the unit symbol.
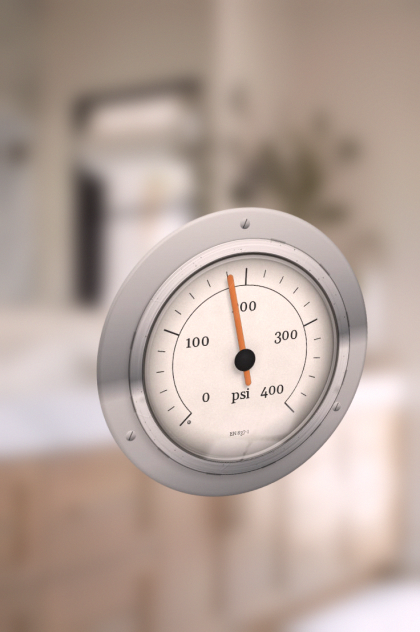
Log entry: 180 psi
